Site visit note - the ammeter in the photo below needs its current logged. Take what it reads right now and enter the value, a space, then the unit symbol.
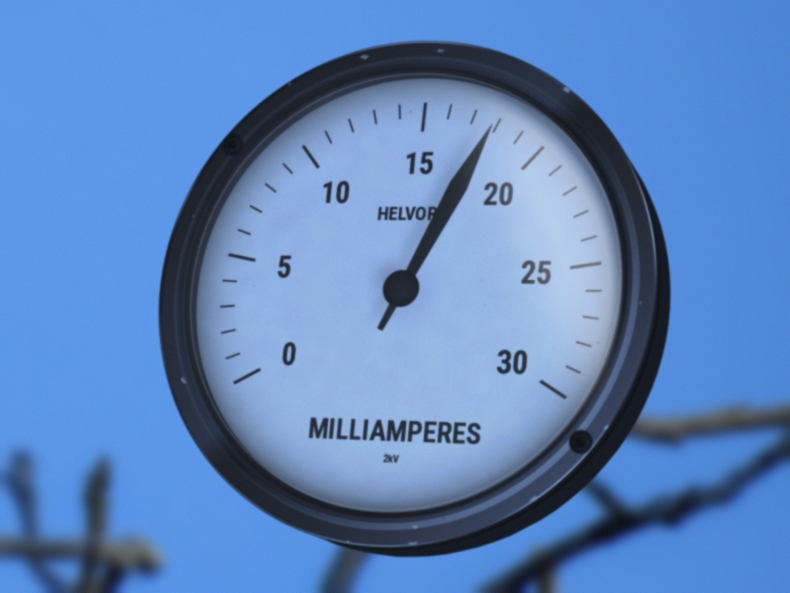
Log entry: 18 mA
